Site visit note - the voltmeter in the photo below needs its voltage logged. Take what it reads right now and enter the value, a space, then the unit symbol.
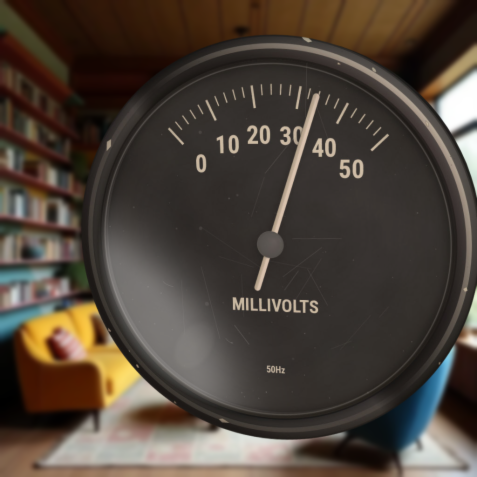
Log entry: 34 mV
